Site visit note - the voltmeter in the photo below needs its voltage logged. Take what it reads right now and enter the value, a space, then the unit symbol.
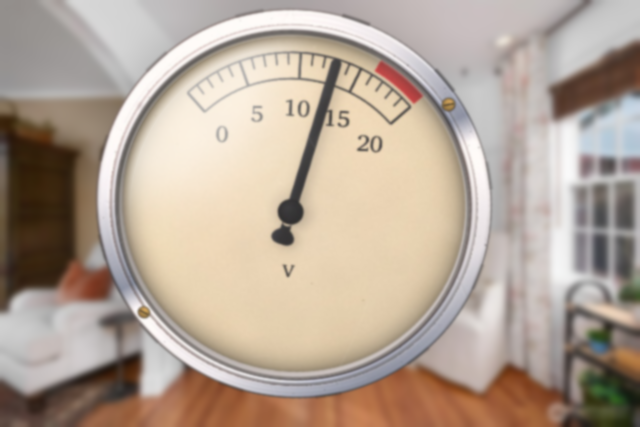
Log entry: 13 V
